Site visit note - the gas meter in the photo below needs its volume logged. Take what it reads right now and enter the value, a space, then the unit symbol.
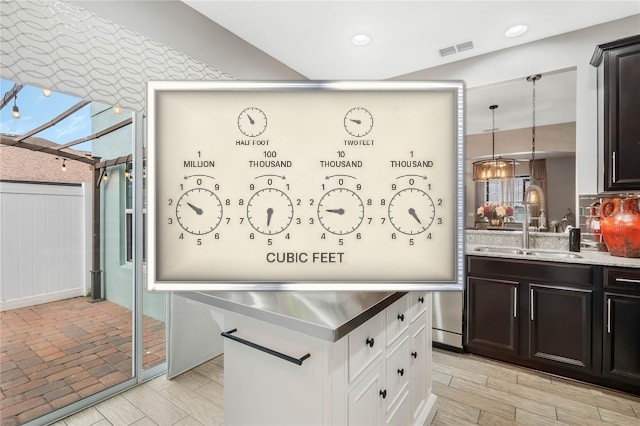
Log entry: 152400 ft³
